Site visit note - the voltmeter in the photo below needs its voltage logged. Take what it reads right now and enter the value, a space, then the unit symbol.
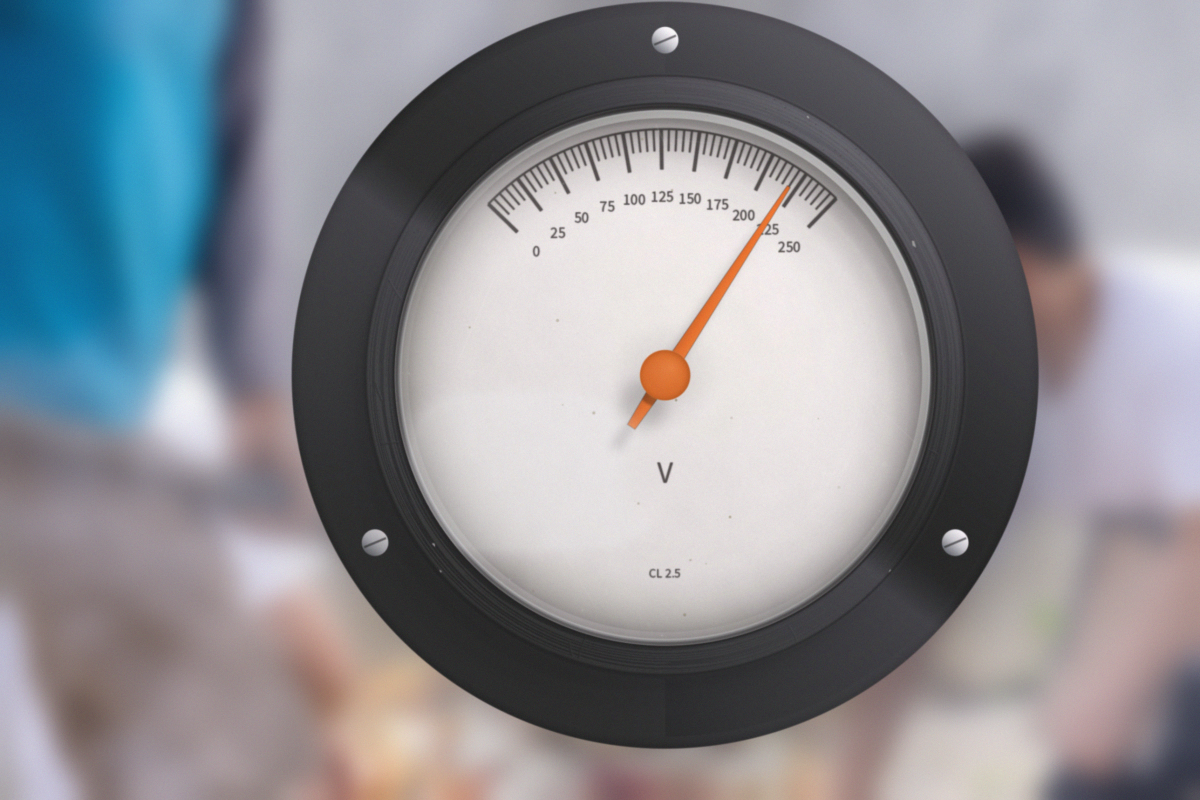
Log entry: 220 V
